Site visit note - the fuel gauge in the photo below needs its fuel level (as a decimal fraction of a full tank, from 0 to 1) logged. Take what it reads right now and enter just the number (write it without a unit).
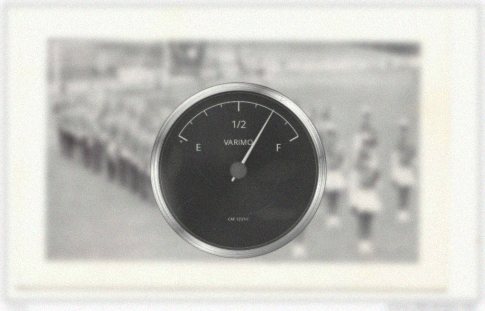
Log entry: 0.75
